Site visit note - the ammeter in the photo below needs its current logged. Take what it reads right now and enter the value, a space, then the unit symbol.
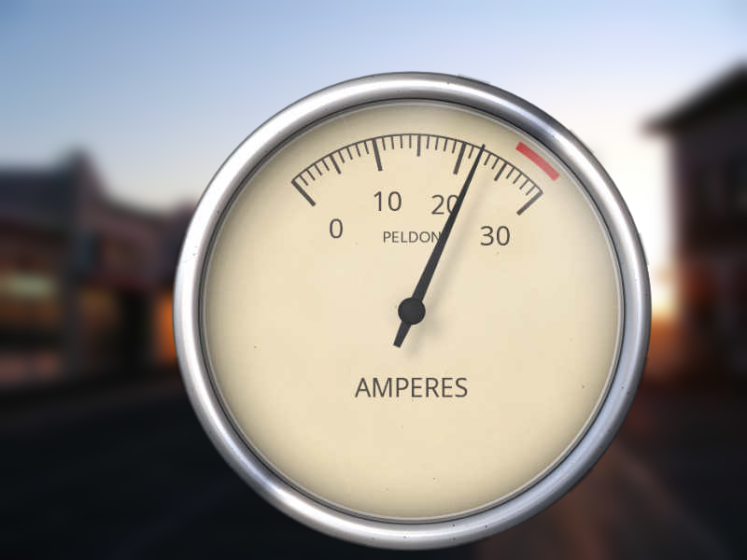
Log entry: 22 A
